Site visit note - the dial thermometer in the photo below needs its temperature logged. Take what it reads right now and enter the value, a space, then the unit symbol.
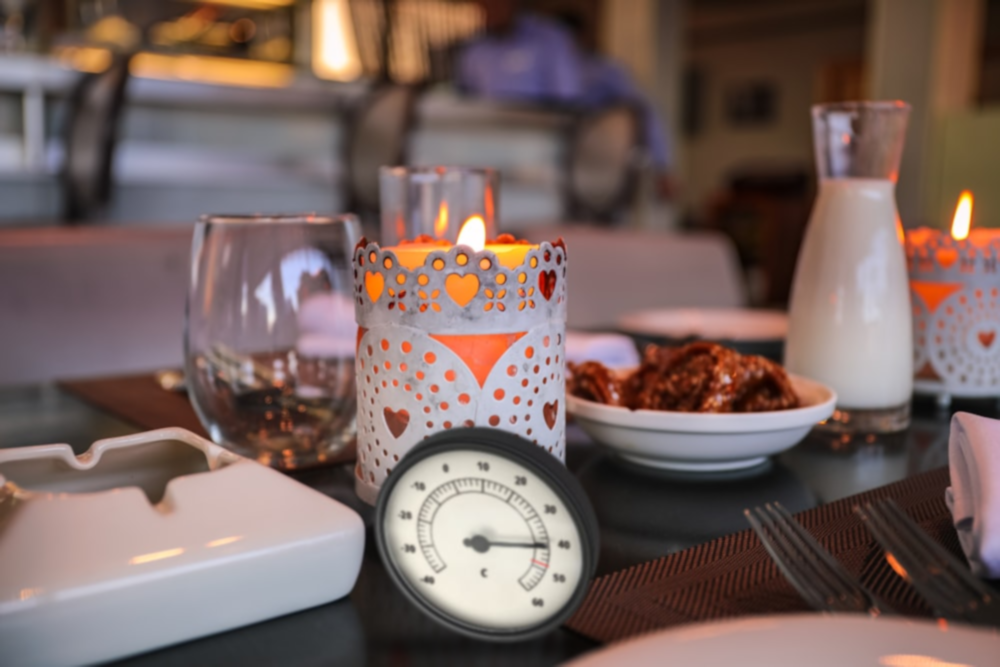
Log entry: 40 °C
